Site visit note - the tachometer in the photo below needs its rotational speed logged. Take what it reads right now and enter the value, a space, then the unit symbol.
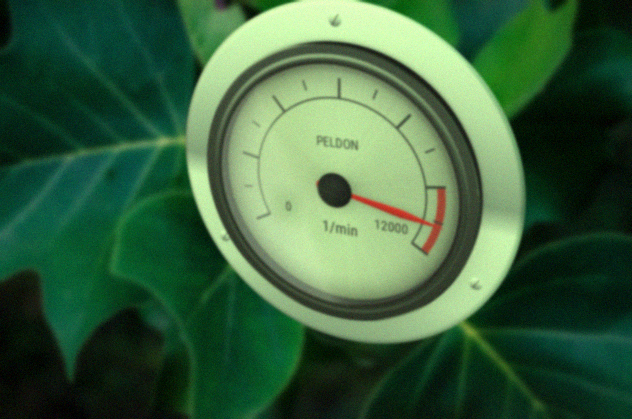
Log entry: 11000 rpm
